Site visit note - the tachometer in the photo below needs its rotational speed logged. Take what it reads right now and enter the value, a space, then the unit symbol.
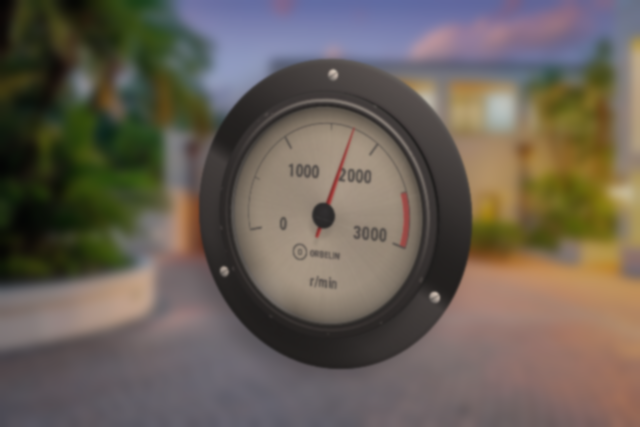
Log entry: 1750 rpm
